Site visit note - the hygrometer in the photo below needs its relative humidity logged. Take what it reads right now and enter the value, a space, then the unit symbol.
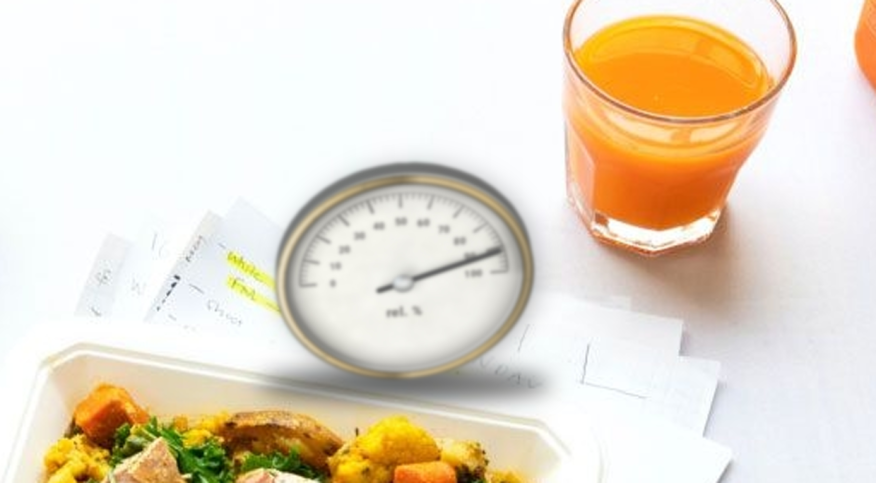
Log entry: 90 %
